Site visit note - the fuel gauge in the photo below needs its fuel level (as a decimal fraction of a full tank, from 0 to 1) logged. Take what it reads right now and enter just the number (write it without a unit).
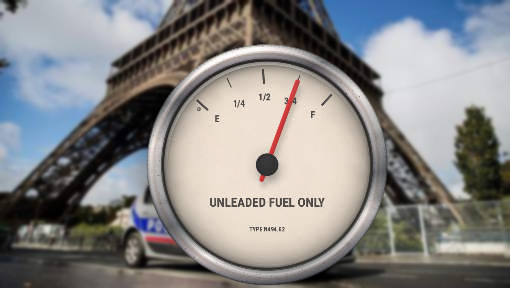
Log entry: 0.75
